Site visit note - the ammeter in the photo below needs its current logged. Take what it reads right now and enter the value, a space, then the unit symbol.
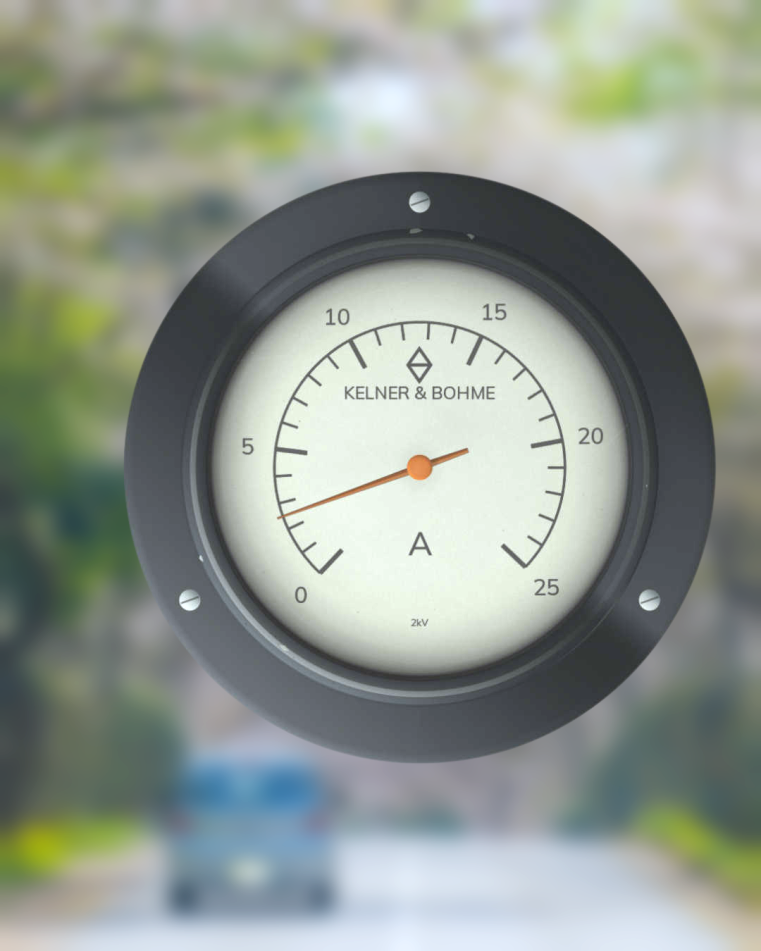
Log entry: 2.5 A
